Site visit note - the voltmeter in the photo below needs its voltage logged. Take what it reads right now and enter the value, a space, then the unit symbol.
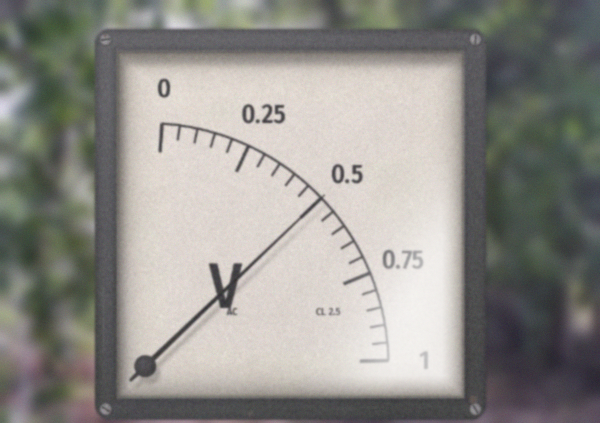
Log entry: 0.5 V
